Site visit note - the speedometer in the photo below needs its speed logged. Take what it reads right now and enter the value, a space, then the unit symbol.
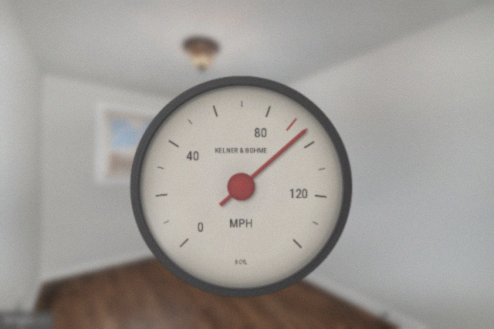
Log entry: 95 mph
